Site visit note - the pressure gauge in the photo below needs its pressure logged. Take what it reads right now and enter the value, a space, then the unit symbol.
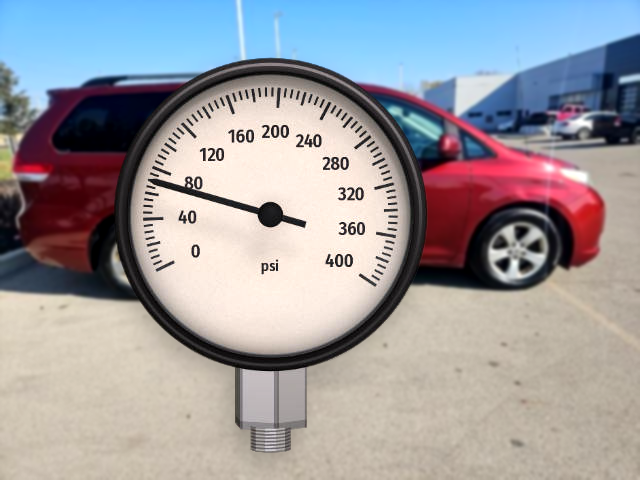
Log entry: 70 psi
